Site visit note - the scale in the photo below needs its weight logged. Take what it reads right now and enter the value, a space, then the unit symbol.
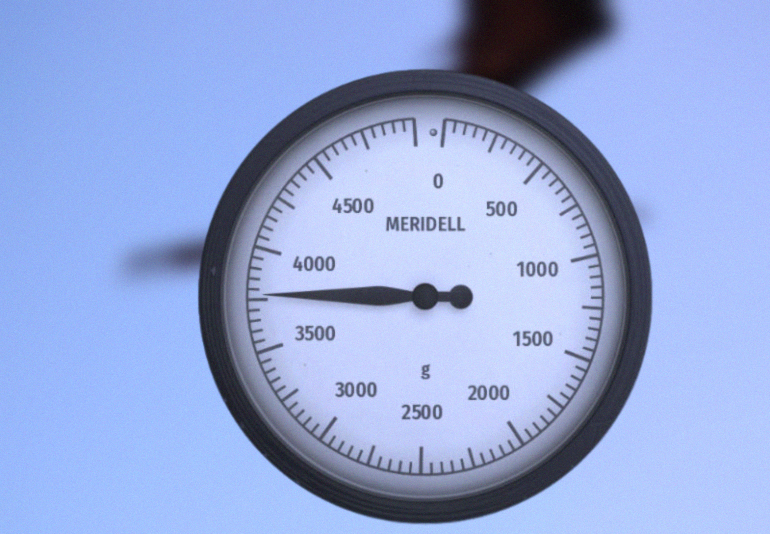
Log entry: 3775 g
